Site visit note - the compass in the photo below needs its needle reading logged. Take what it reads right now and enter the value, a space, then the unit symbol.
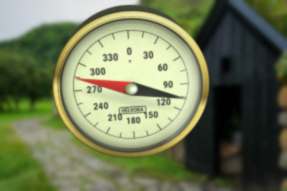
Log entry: 285 °
